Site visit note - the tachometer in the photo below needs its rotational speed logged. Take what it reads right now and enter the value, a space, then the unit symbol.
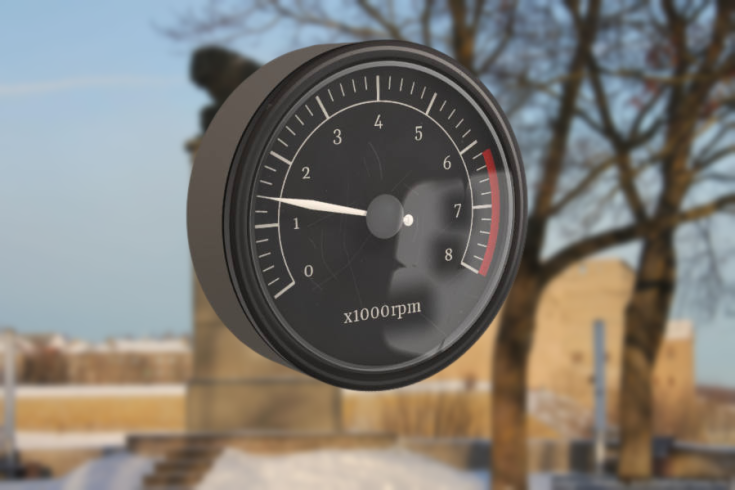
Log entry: 1400 rpm
